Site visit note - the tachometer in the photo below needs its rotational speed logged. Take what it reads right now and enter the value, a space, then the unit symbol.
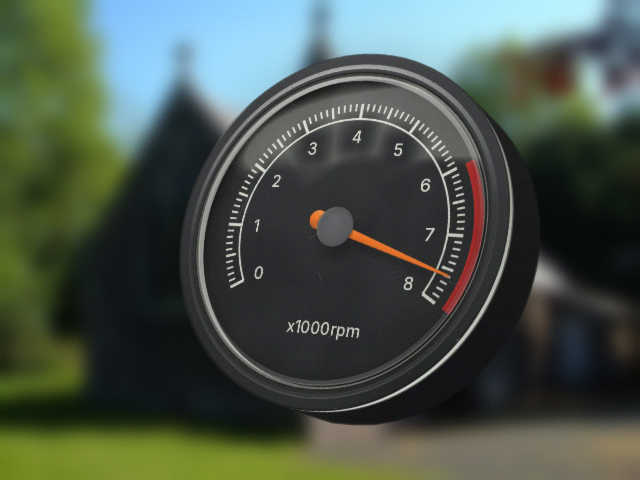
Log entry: 7600 rpm
